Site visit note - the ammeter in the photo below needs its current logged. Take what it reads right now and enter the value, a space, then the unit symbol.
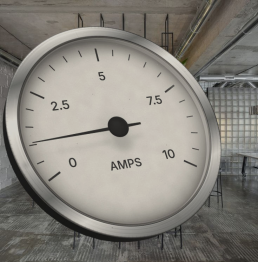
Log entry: 1 A
